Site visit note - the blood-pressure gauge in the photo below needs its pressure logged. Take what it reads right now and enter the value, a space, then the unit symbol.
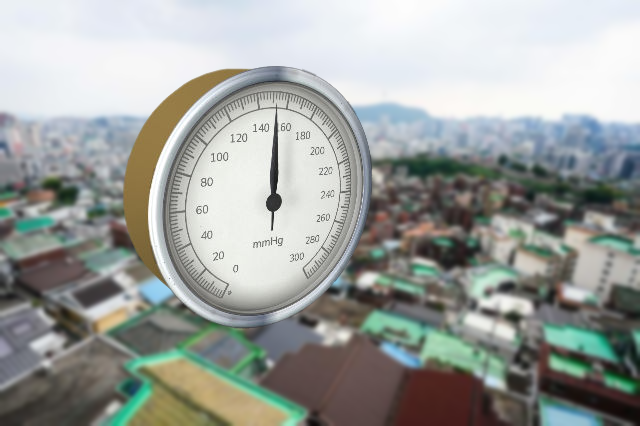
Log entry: 150 mmHg
